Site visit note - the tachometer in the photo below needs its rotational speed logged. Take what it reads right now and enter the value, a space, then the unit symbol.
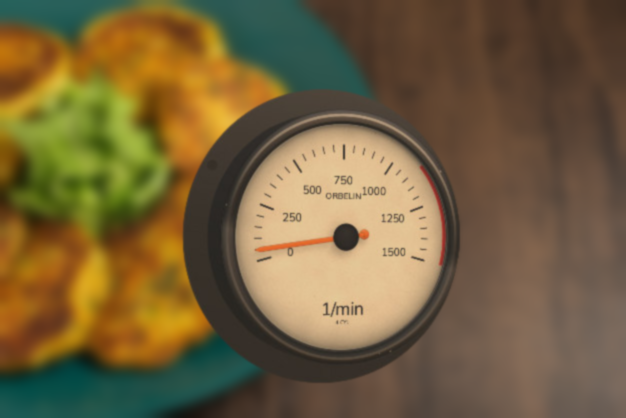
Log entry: 50 rpm
